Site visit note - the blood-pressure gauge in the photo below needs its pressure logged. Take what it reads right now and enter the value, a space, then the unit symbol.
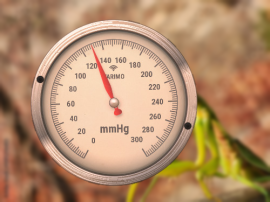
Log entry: 130 mmHg
